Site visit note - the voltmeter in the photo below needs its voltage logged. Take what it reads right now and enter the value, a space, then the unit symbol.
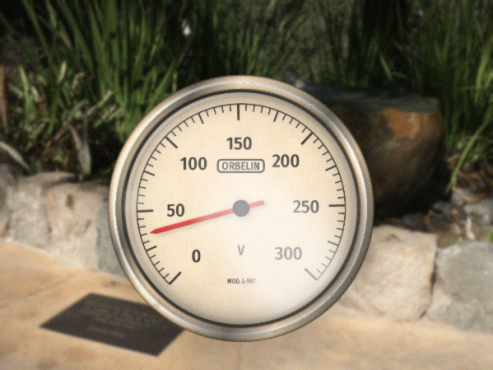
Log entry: 35 V
